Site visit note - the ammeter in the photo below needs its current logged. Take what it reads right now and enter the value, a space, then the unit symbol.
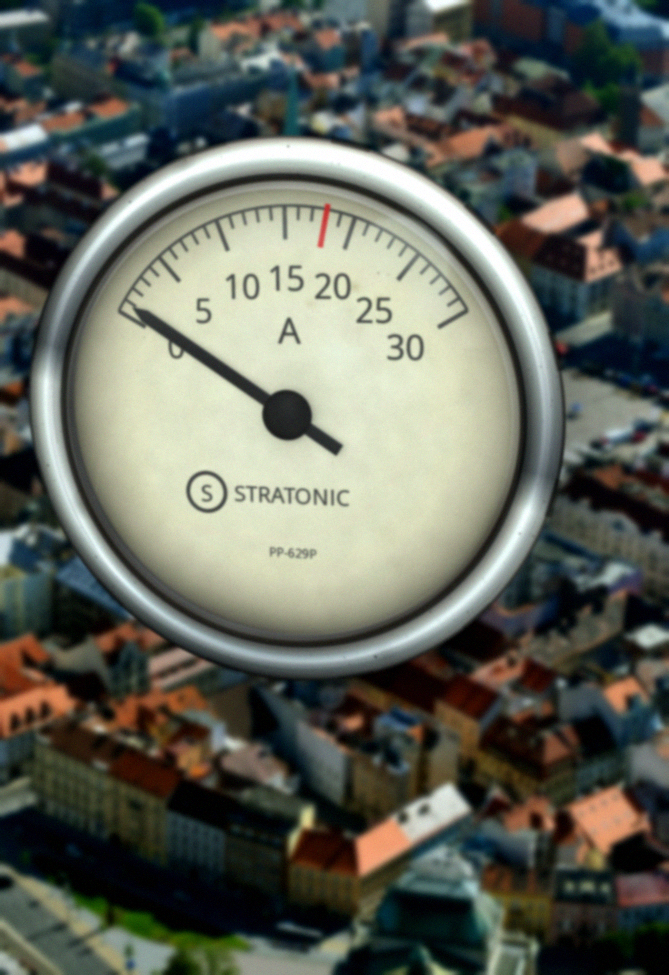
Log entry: 1 A
